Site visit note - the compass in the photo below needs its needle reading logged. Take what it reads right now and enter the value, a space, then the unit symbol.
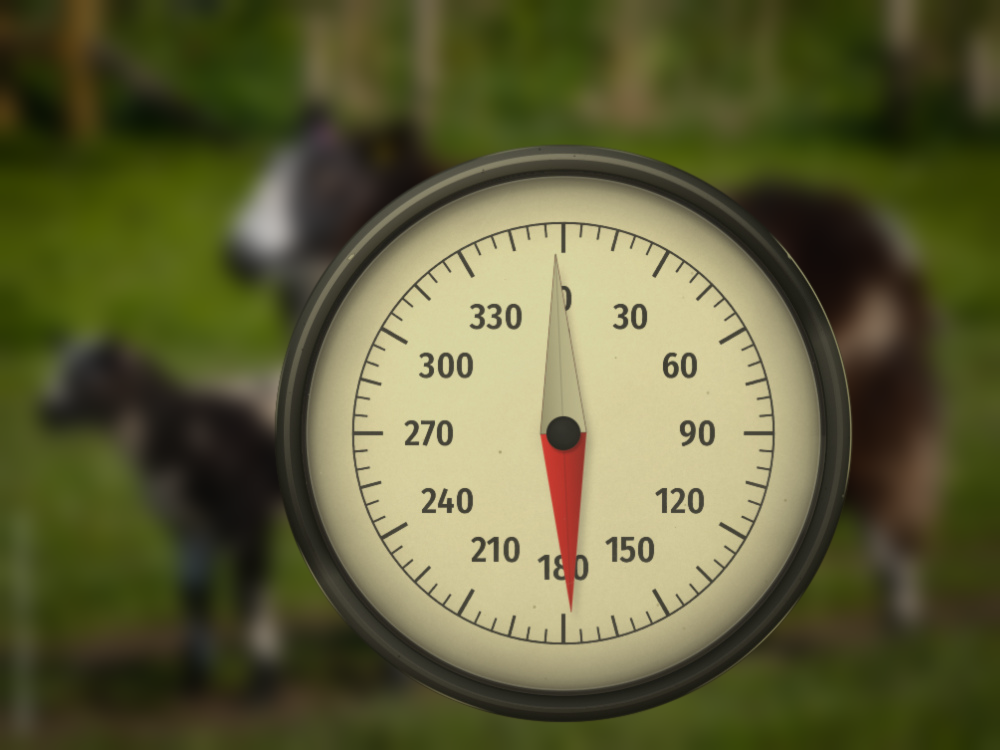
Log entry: 177.5 °
